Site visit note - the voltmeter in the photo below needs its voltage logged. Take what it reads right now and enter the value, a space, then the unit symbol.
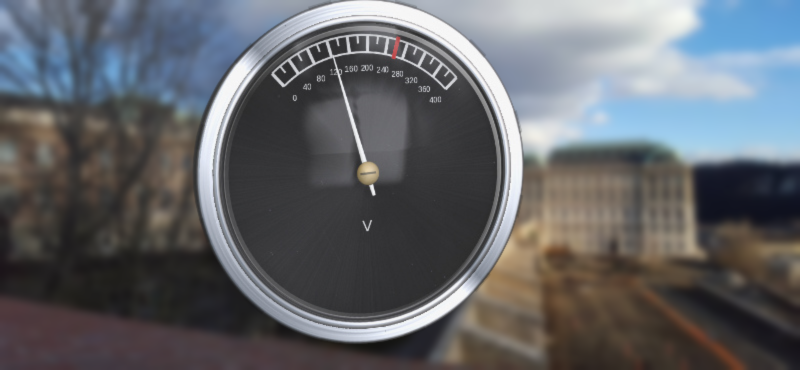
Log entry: 120 V
